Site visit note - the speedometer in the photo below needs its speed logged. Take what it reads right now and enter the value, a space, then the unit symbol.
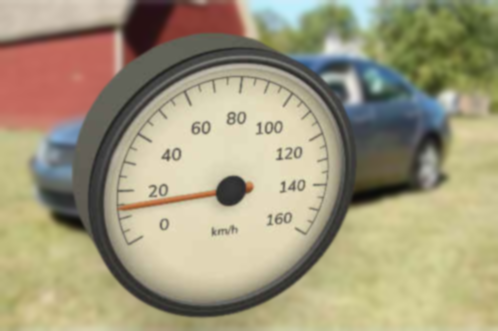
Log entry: 15 km/h
